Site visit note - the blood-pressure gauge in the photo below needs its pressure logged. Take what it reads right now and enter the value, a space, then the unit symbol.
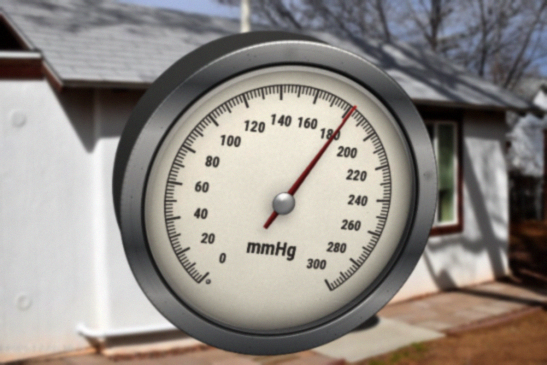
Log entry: 180 mmHg
